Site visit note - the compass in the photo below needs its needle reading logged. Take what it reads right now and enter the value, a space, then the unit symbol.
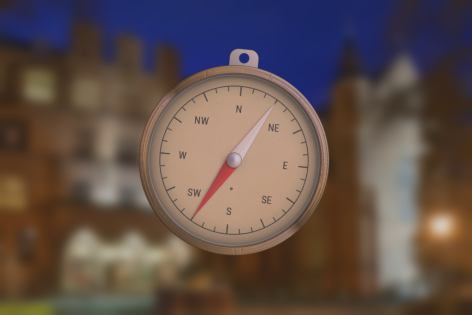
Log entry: 210 °
